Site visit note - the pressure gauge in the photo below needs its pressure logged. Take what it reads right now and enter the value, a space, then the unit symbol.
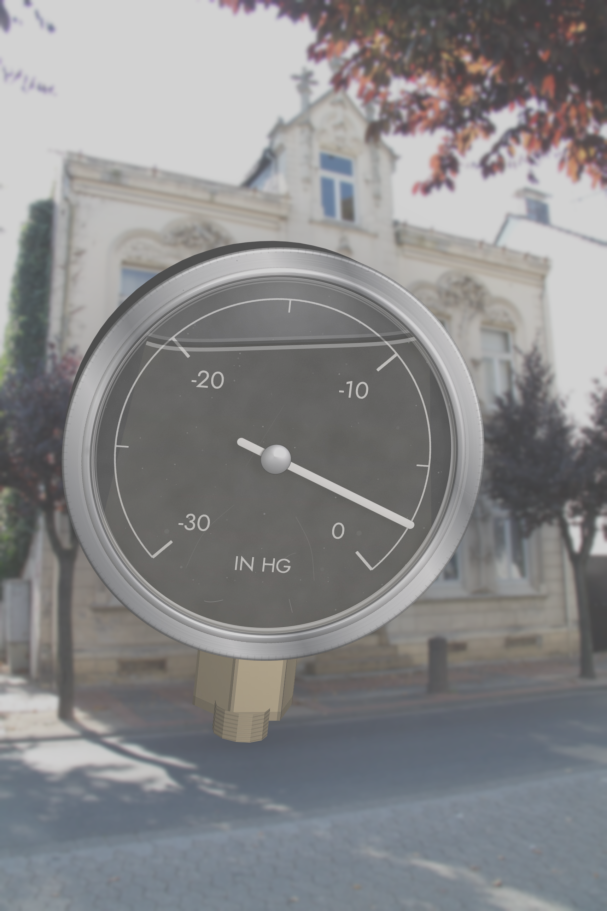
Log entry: -2.5 inHg
